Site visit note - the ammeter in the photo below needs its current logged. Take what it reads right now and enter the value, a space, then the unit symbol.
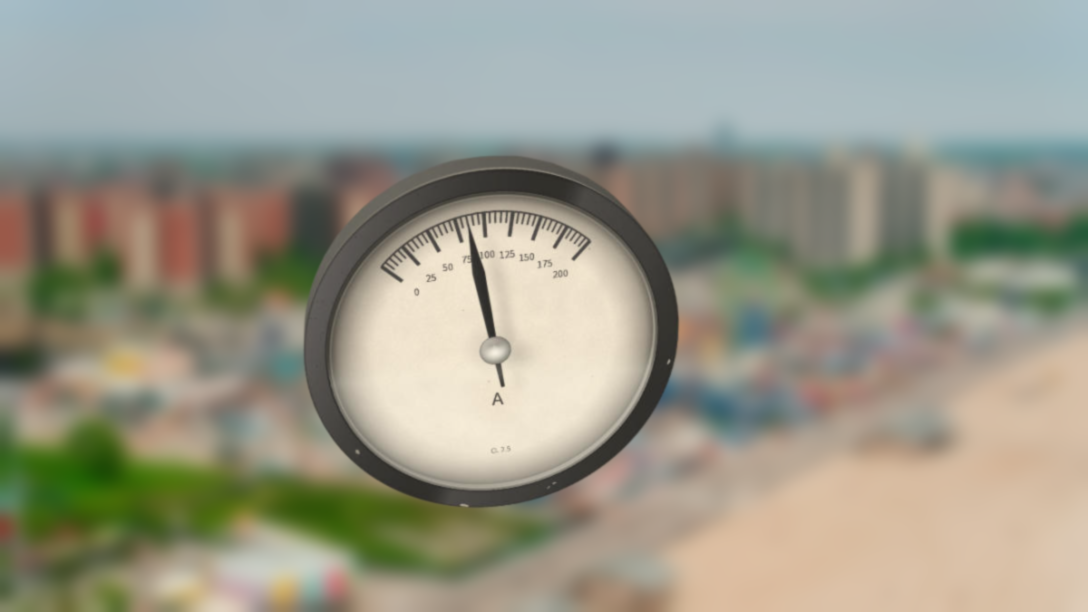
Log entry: 85 A
